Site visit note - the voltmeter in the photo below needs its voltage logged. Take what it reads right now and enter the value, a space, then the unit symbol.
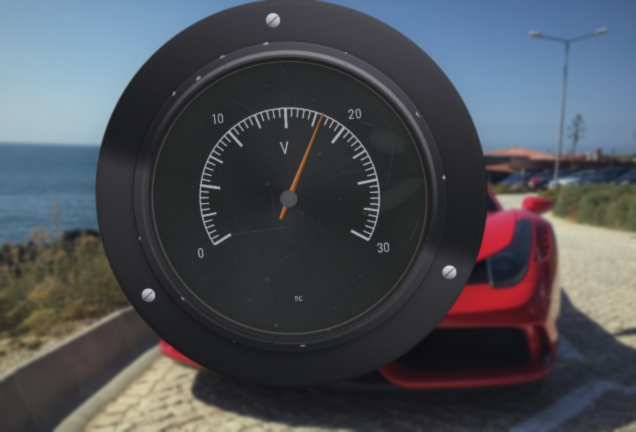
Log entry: 18 V
